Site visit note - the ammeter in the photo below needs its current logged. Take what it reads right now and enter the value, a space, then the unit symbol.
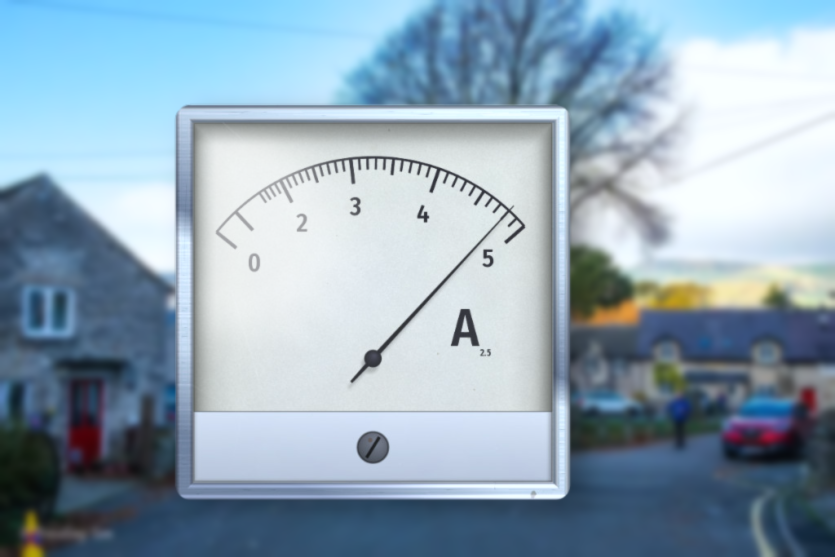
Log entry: 4.8 A
